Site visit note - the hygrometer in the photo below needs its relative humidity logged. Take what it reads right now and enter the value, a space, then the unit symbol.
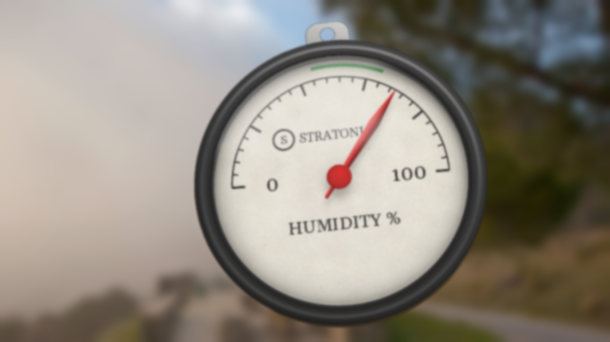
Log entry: 70 %
